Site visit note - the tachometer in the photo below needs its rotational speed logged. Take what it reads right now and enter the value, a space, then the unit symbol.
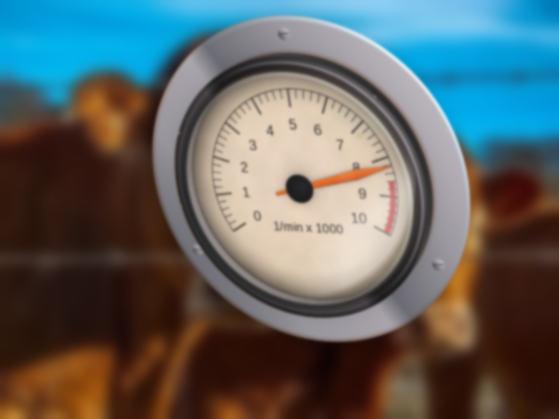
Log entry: 8200 rpm
